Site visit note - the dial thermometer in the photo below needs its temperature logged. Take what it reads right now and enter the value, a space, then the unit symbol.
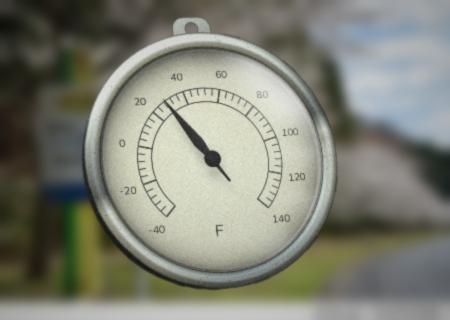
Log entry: 28 °F
